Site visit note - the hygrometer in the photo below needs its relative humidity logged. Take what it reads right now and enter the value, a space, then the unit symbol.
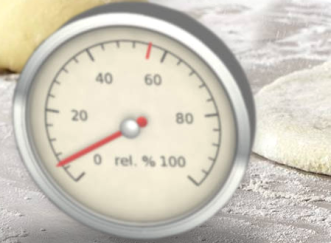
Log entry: 6 %
